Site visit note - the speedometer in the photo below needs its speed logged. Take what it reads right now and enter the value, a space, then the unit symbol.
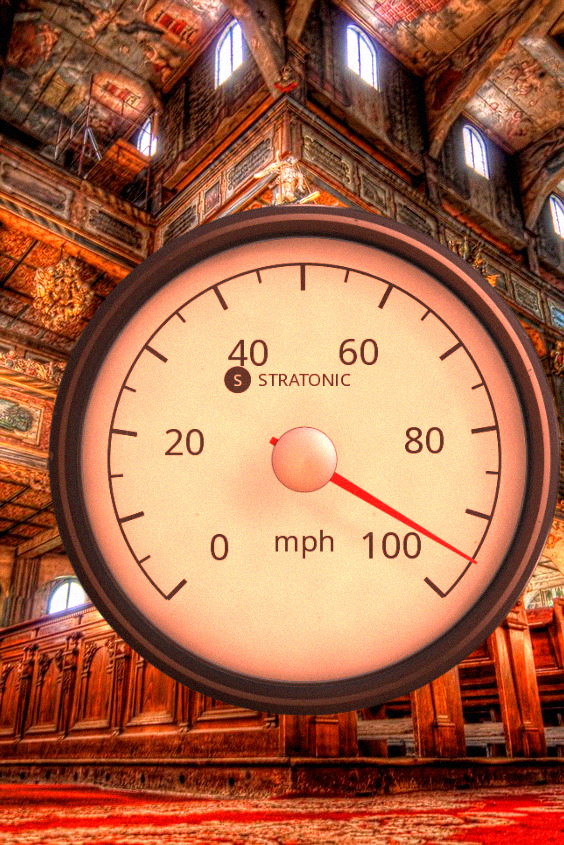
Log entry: 95 mph
